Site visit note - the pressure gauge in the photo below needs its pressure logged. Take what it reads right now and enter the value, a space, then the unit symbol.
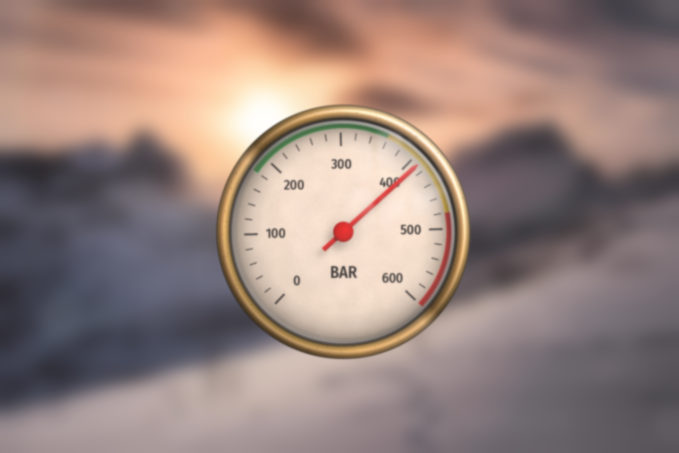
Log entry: 410 bar
